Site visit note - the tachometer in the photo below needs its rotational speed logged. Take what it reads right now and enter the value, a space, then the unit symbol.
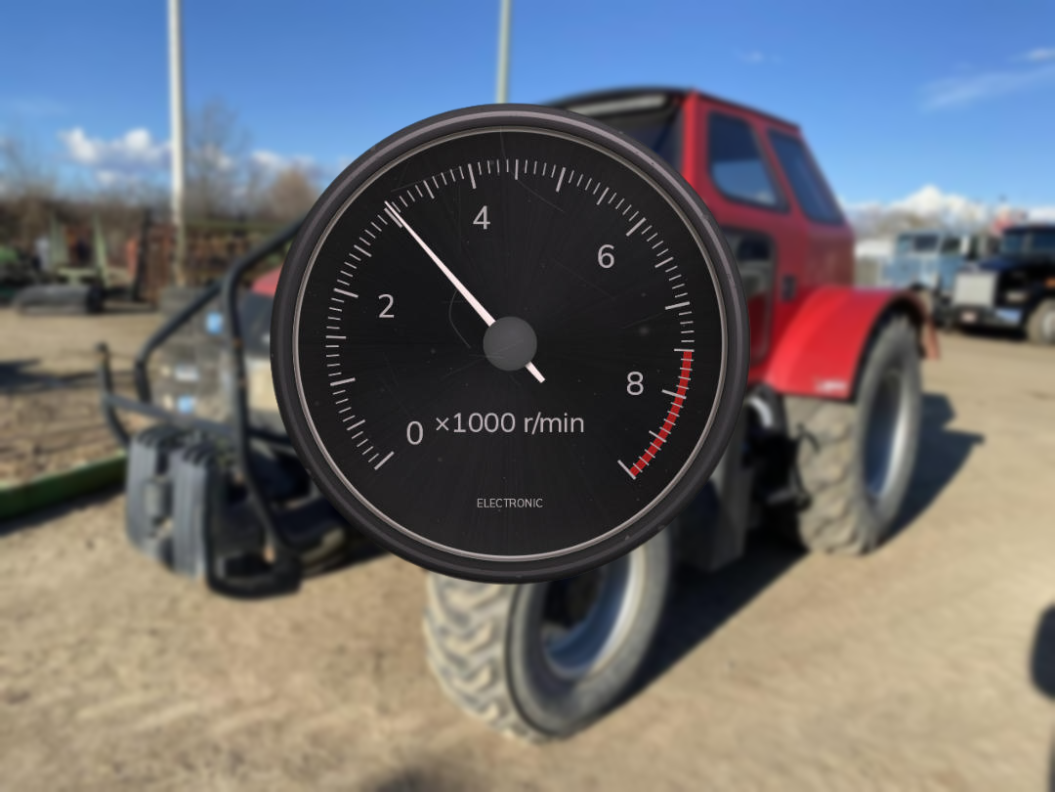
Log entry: 3050 rpm
